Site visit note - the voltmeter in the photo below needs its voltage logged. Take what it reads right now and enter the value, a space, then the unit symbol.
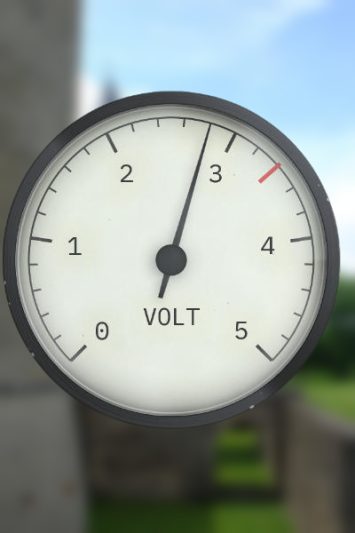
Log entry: 2.8 V
